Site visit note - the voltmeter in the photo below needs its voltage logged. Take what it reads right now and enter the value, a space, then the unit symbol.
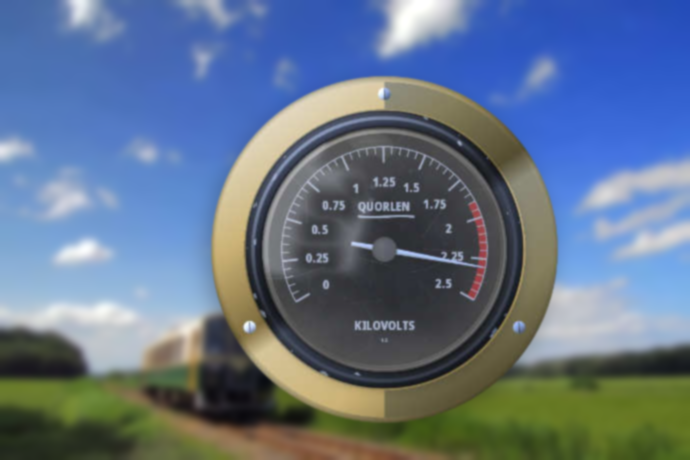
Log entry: 2.3 kV
